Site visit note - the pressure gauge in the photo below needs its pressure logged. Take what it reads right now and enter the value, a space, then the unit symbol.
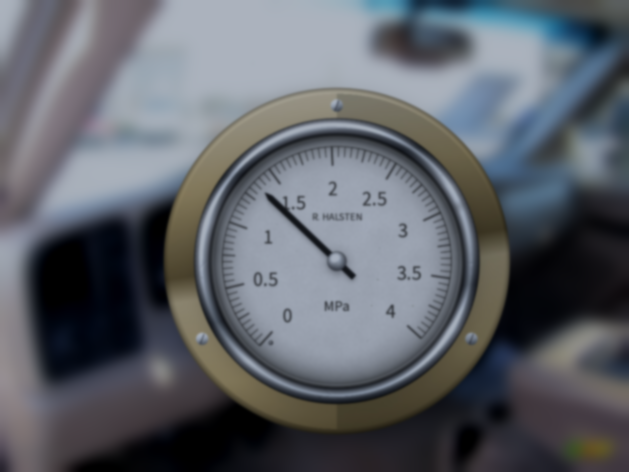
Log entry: 1.35 MPa
